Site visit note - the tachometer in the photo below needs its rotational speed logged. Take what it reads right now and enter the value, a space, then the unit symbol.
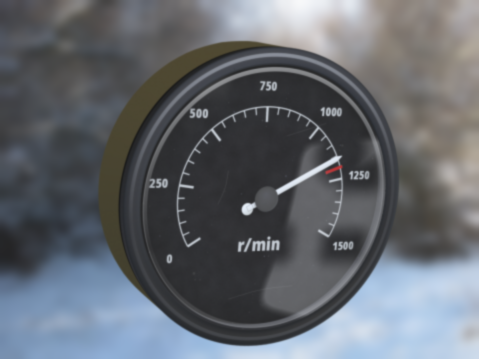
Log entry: 1150 rpm
